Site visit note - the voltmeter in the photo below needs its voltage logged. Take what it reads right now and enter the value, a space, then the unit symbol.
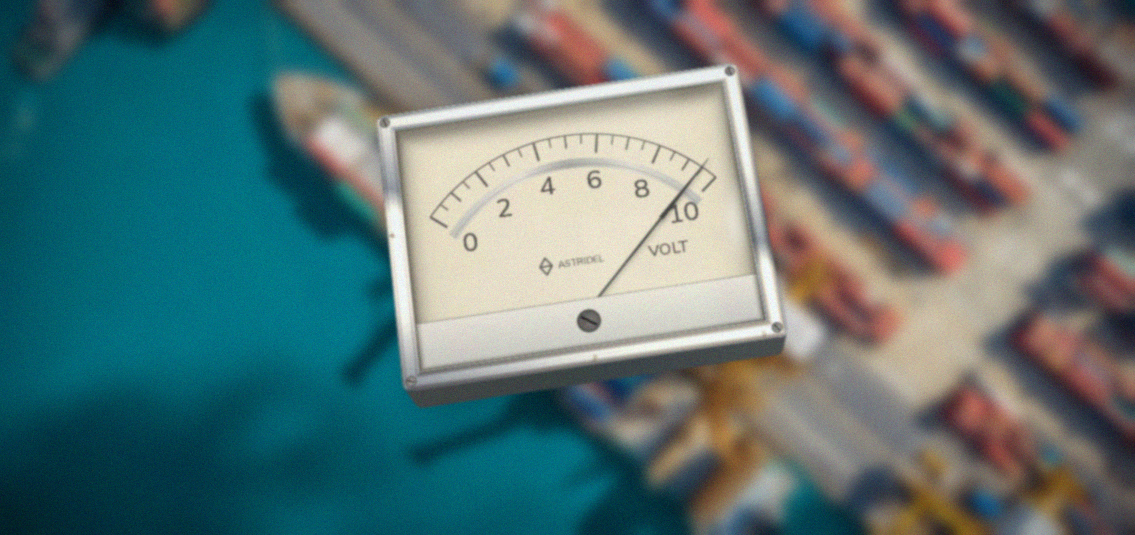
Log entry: 9.5 V
